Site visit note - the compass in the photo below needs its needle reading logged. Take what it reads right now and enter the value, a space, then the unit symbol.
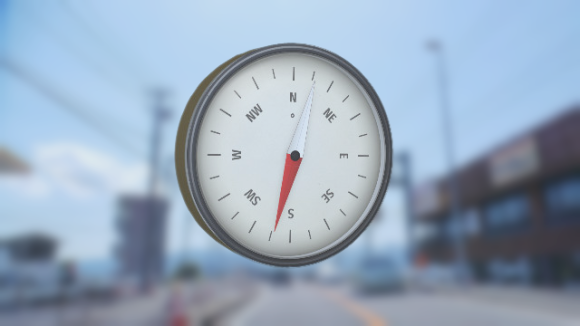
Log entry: 195 °
